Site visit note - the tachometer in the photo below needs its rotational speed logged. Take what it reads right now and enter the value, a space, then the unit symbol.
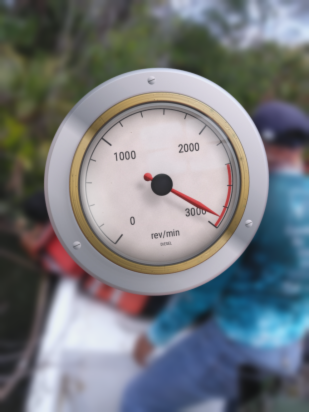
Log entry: 2900 rpm
